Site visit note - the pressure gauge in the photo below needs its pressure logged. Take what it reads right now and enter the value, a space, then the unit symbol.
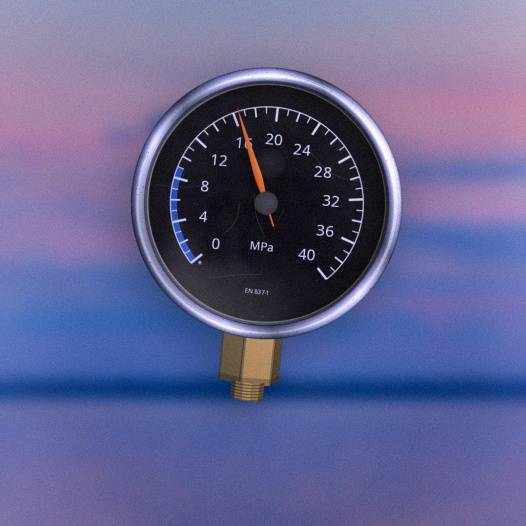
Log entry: 16.5 MPa
